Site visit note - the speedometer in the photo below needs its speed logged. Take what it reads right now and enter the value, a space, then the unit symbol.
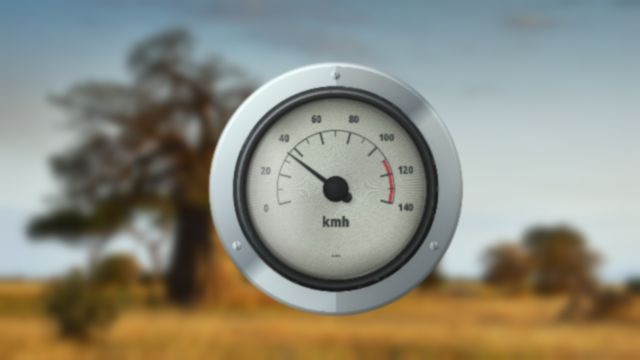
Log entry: 35 km/h
